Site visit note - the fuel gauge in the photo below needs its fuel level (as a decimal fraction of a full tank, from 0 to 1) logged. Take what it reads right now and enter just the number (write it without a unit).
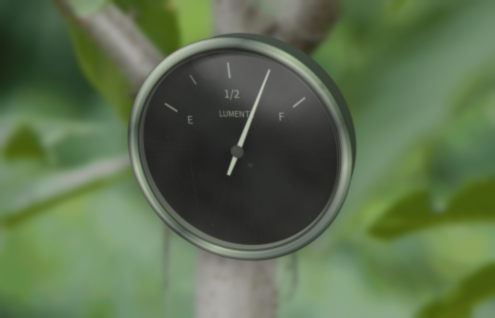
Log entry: 0.75
